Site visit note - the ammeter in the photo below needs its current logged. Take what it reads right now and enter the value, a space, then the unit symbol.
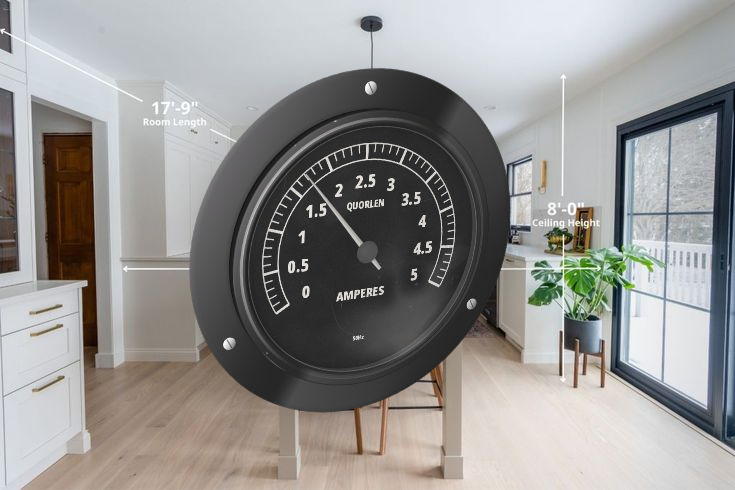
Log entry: 1.7 A
